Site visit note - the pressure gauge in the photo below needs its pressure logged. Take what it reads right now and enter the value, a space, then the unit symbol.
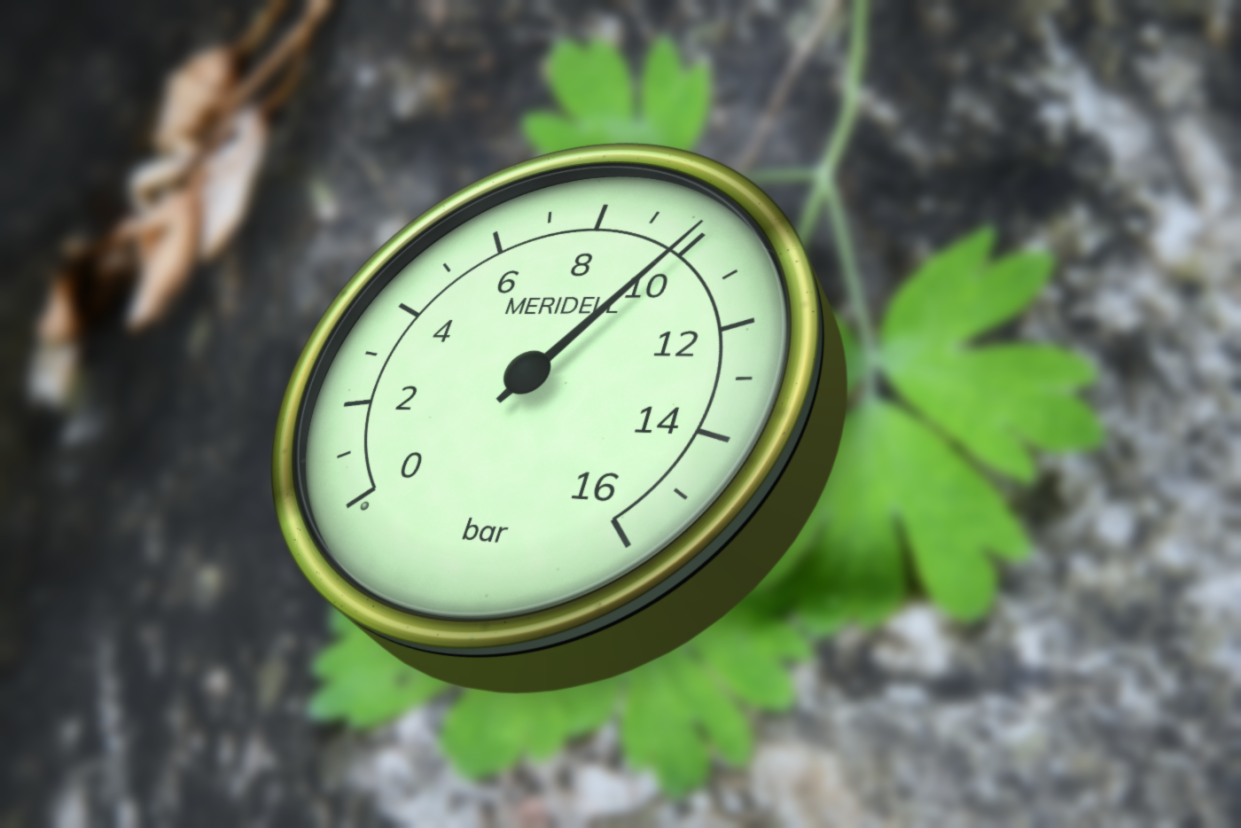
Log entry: 10 bar
